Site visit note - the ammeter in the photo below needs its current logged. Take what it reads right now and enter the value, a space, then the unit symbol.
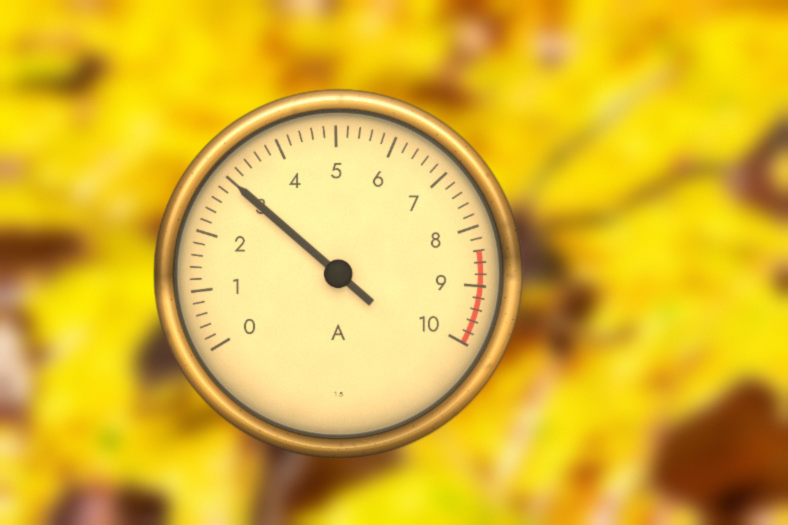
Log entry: 3 A
